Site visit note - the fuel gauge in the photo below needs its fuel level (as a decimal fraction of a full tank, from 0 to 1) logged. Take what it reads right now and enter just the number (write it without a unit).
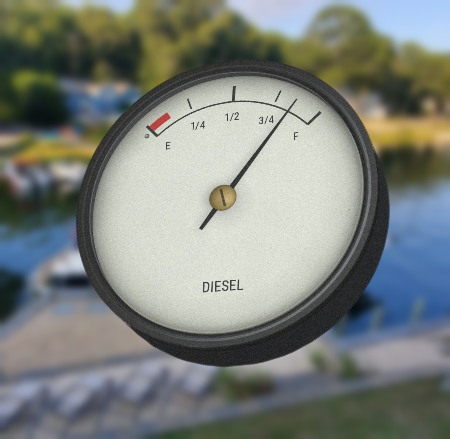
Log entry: 0.875
